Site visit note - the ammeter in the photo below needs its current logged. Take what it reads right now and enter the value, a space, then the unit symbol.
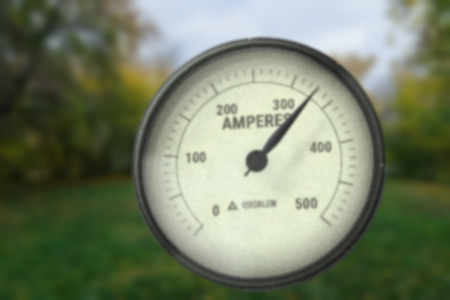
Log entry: 330 A
